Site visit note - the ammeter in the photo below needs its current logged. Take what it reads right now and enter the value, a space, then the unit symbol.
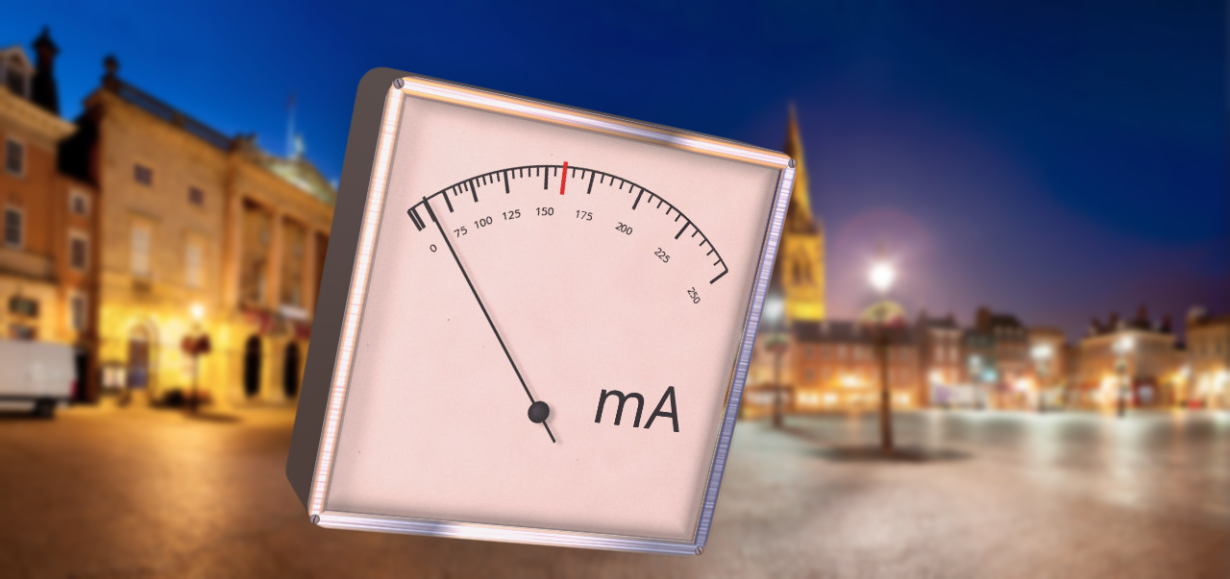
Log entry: 50 mA
